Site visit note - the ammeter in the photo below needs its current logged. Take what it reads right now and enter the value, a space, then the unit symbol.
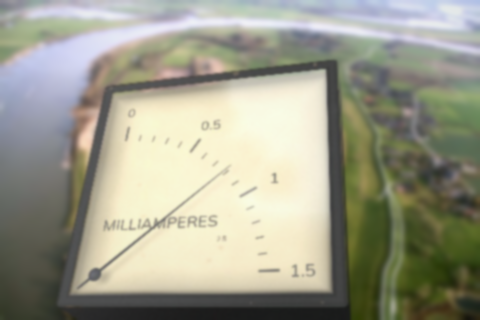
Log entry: 0.8 mA
